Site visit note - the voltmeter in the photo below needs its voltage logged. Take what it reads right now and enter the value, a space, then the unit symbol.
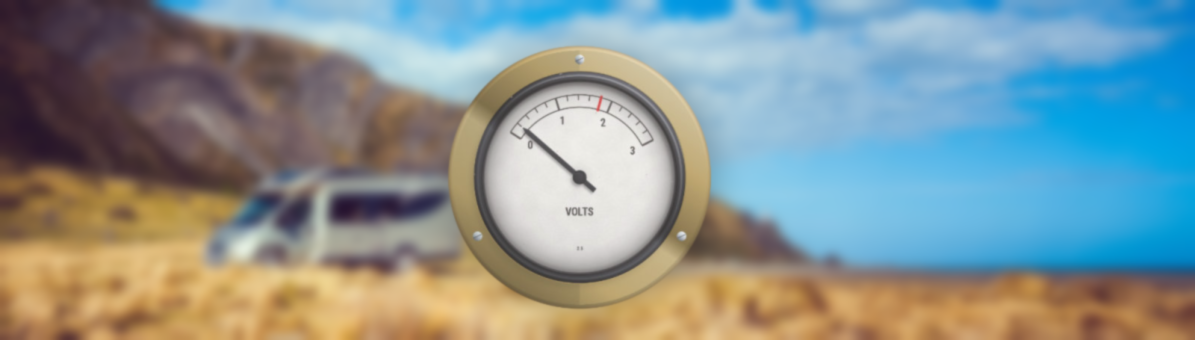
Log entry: 0.2 V
